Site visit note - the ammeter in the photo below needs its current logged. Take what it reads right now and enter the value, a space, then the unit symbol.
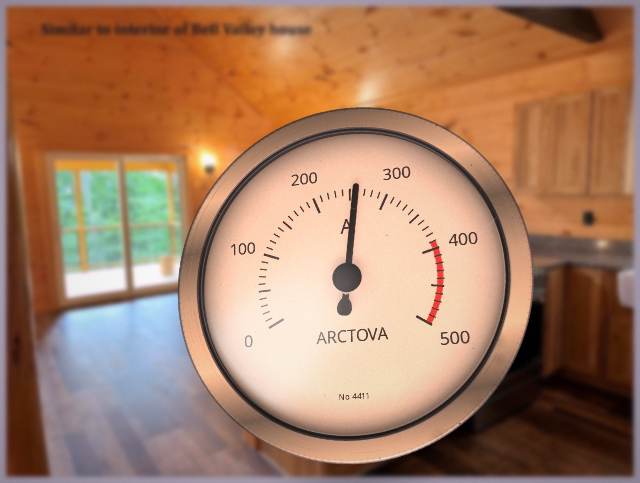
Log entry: 260 A
